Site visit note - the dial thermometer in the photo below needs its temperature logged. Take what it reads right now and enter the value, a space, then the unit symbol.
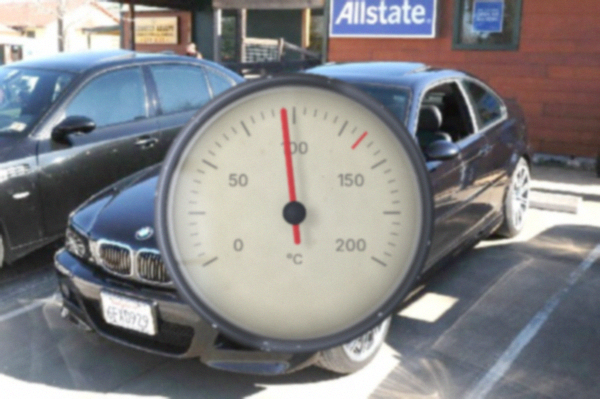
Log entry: 95 °C
